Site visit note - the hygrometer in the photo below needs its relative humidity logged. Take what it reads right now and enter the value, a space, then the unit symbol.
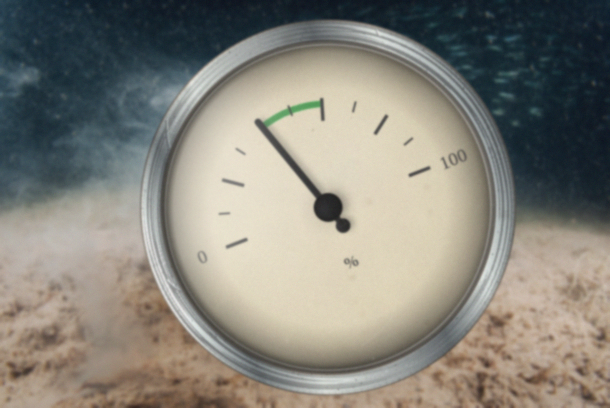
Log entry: 40 %
